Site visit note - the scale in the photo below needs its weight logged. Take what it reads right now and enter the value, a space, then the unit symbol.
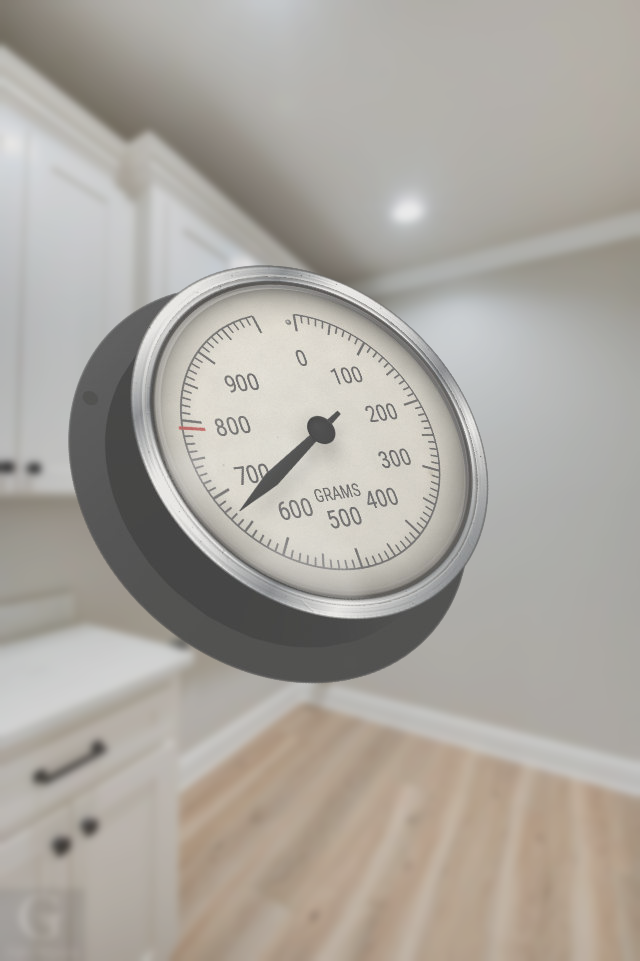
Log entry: 670 g
